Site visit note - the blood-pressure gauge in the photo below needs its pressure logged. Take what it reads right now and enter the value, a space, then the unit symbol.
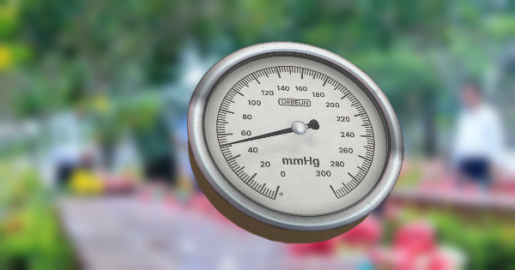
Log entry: 50 mmHg
